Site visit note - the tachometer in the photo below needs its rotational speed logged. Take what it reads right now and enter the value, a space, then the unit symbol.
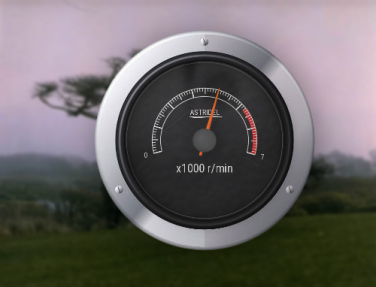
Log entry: 4000 rpm
